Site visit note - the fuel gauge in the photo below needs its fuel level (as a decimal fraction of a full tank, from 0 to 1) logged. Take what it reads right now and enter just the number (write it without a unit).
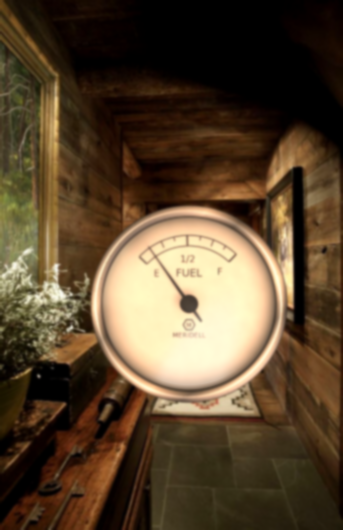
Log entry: 0.125
